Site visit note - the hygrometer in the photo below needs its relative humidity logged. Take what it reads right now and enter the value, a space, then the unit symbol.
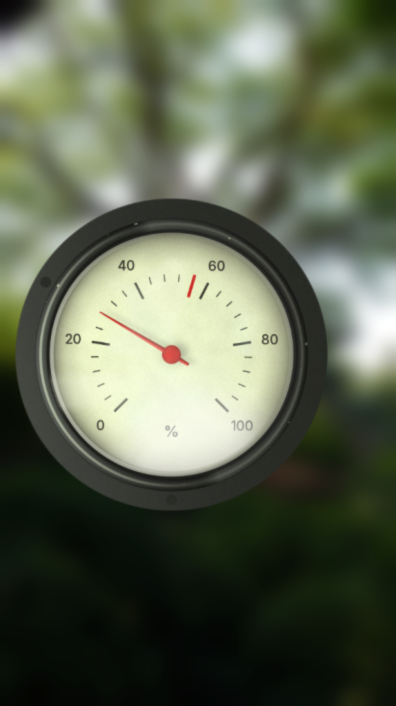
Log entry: 28 %
